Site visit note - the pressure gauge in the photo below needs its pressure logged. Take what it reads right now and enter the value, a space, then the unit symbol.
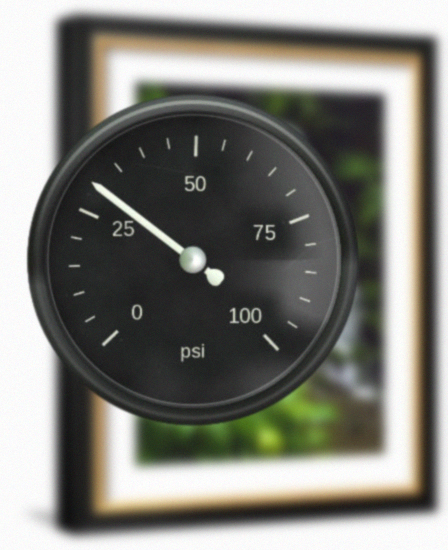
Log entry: 30 psi
